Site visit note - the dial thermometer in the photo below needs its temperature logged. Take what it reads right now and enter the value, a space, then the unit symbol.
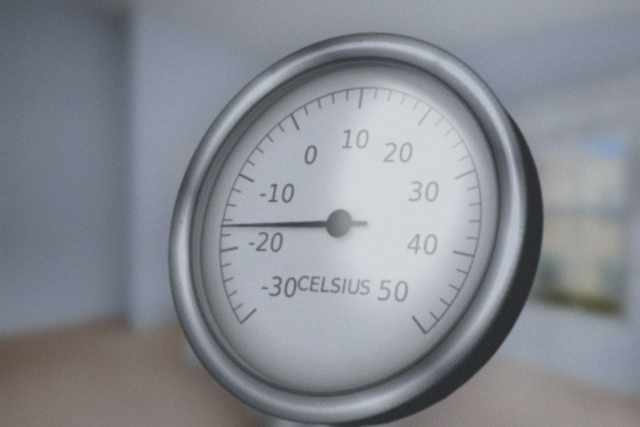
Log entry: -17 °C
